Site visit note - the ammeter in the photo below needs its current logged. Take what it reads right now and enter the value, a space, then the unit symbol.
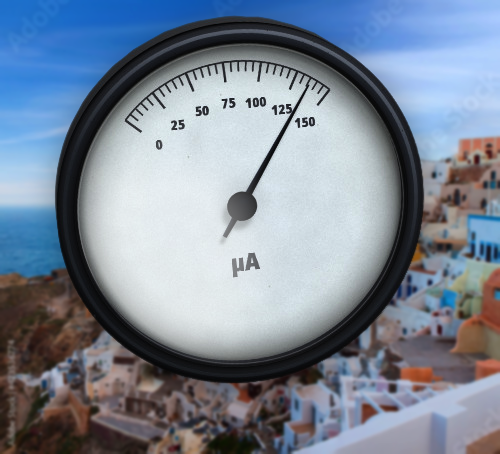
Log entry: 135 µA
